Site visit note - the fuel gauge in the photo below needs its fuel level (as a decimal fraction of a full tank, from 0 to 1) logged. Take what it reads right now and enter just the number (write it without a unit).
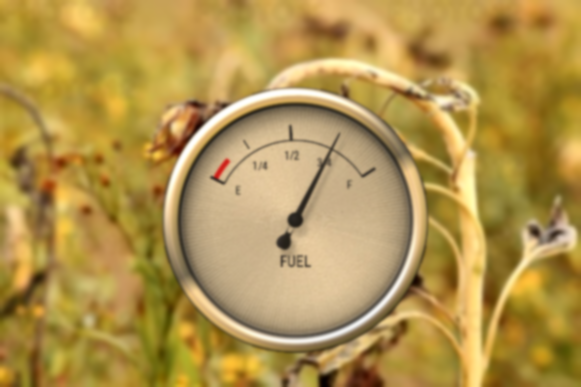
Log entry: 0.75
